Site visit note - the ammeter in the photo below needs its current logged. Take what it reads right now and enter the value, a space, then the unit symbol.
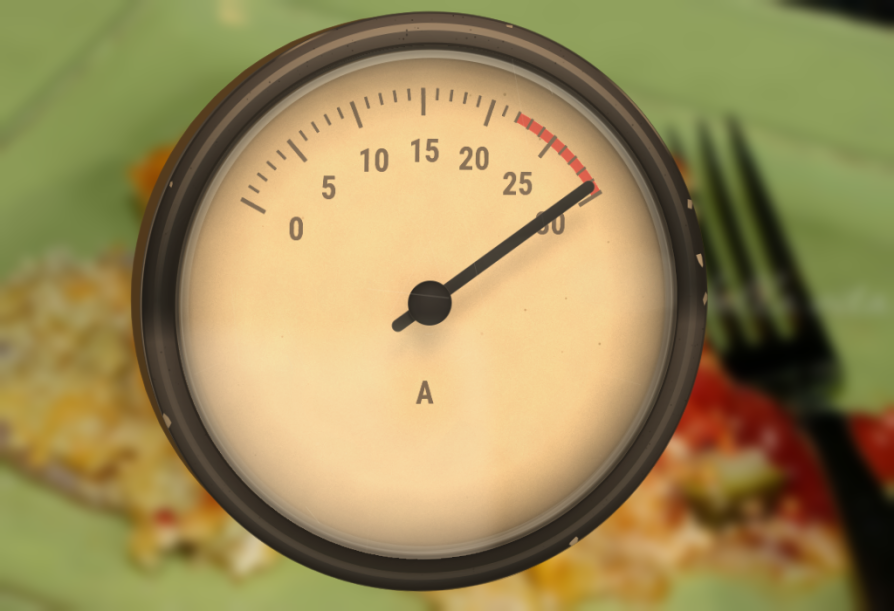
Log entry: 29 A
